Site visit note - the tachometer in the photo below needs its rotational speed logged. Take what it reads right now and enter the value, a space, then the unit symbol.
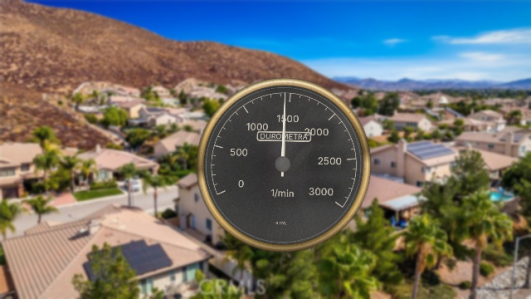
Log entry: 1450 rpm
